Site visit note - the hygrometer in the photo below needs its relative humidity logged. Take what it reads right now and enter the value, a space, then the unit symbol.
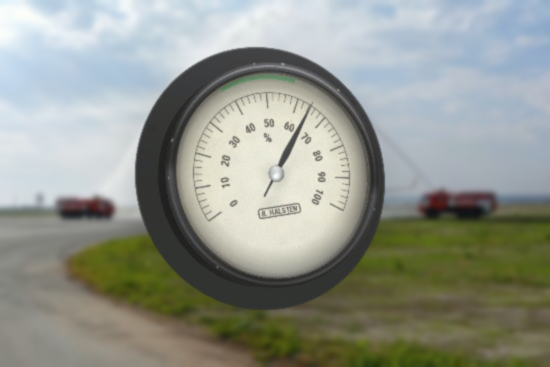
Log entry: 64 %
